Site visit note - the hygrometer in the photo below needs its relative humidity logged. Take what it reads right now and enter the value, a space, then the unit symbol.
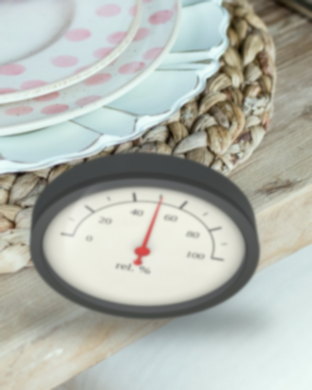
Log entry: 50 %
